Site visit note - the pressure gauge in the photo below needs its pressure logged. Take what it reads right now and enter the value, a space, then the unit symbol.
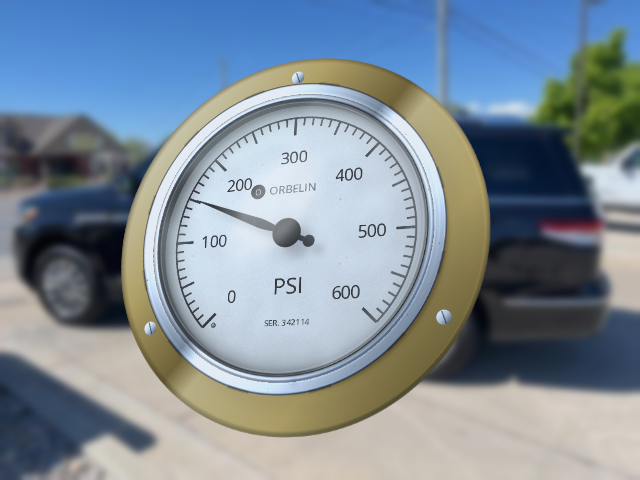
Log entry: 150 psi
